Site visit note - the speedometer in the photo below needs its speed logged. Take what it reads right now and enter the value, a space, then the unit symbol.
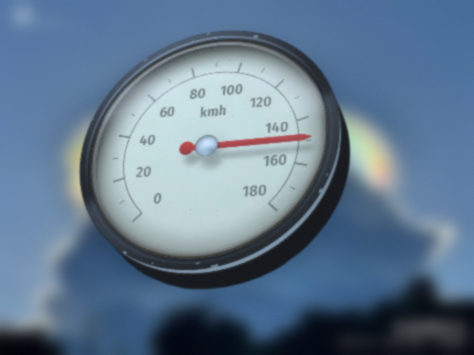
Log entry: 150 km/h
